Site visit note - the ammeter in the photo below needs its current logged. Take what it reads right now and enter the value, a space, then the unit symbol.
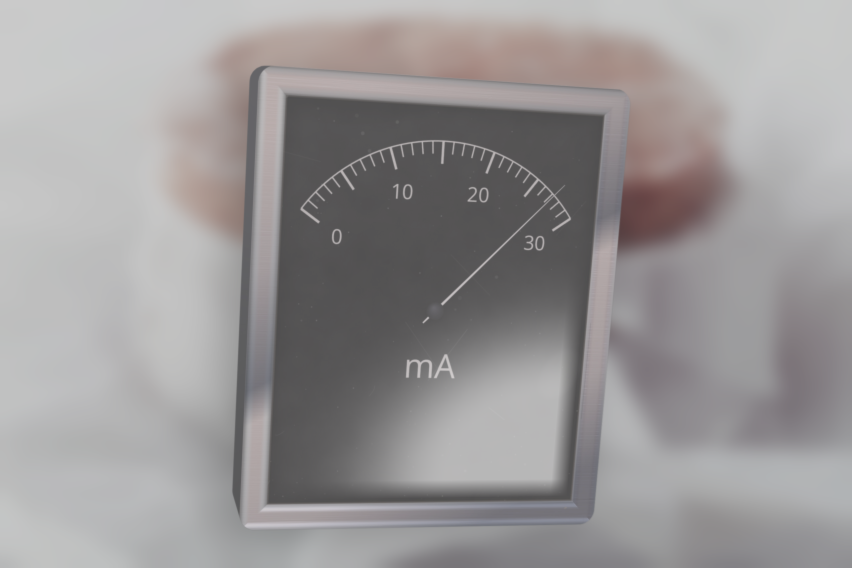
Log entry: 27 mA
